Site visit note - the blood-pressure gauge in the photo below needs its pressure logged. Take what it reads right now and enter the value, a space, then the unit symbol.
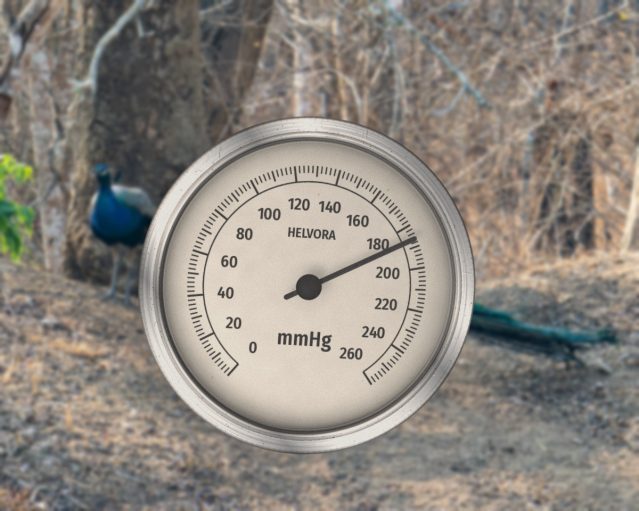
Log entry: 186 mmHg
